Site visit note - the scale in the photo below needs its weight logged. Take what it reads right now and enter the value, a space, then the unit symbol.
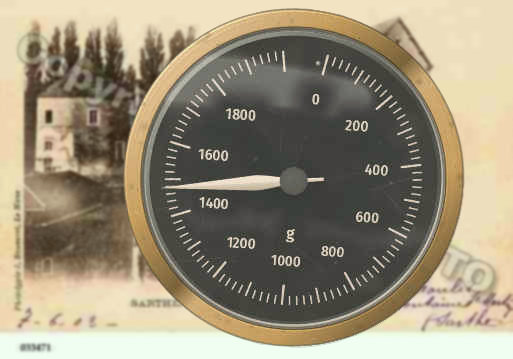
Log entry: 1480 g
